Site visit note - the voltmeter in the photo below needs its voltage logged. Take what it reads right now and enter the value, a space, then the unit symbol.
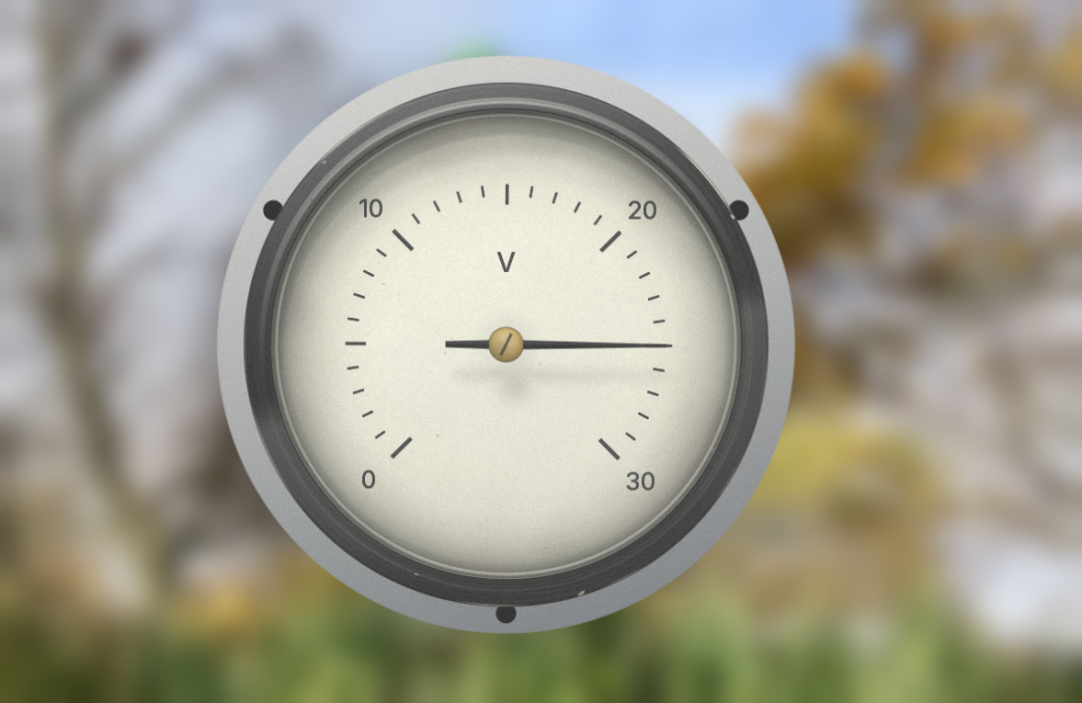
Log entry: 25 V
